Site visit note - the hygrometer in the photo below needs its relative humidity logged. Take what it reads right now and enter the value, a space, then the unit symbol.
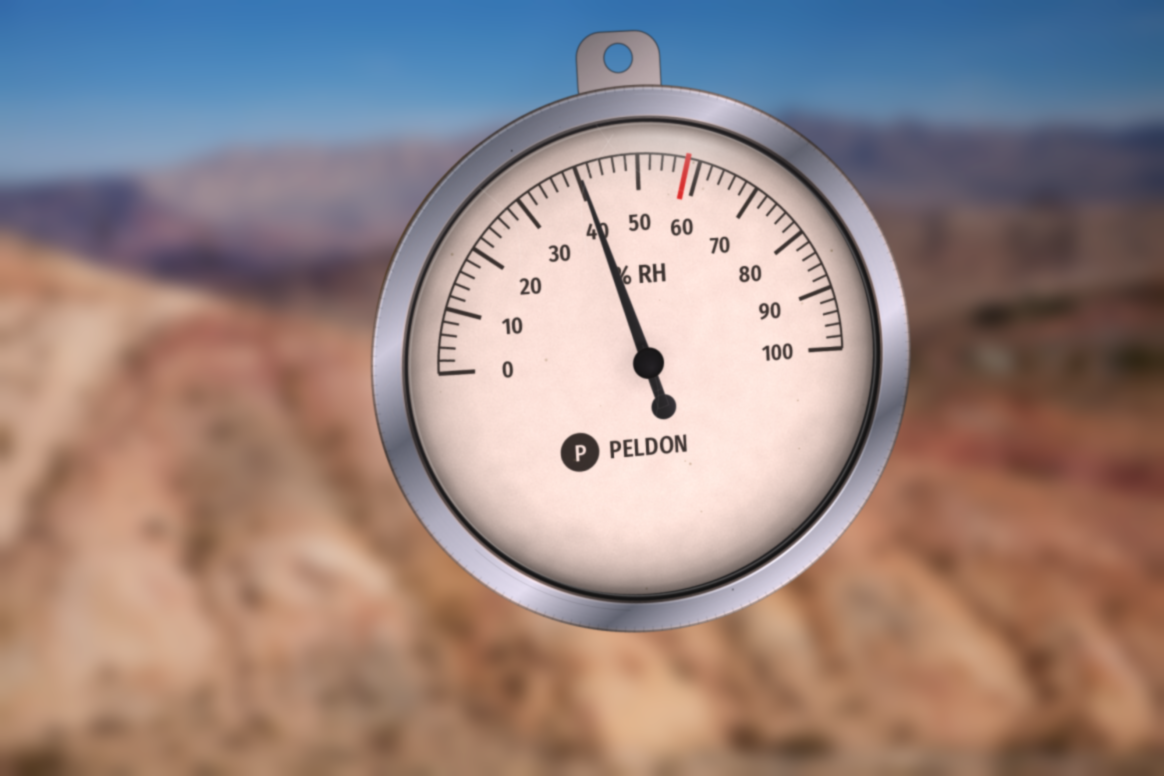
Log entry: 40 %
